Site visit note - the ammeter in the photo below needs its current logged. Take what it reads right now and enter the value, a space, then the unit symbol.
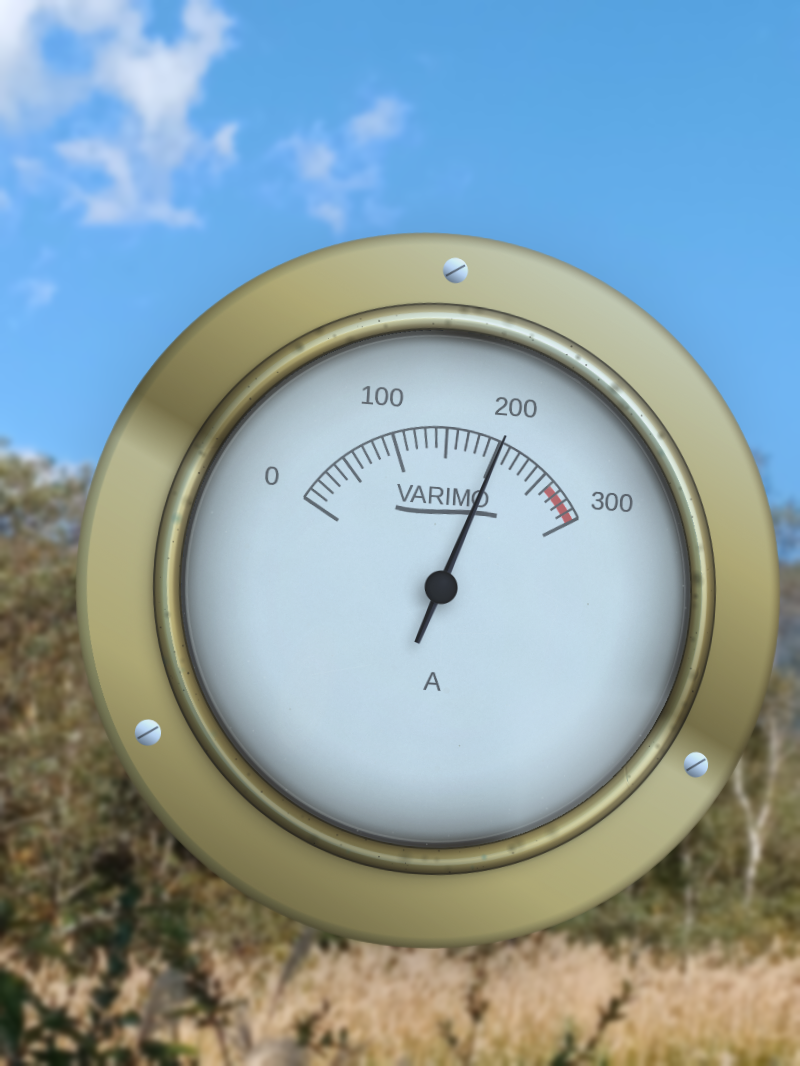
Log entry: 200 A
